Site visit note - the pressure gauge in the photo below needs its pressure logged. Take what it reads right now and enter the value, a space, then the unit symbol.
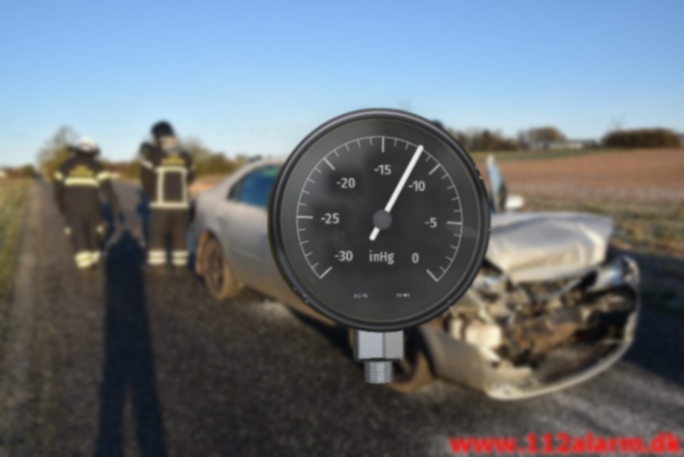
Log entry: -12 inHg
